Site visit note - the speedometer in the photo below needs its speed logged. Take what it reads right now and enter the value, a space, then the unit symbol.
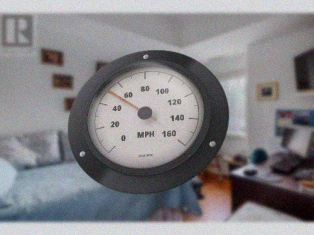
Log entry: 50 mph
